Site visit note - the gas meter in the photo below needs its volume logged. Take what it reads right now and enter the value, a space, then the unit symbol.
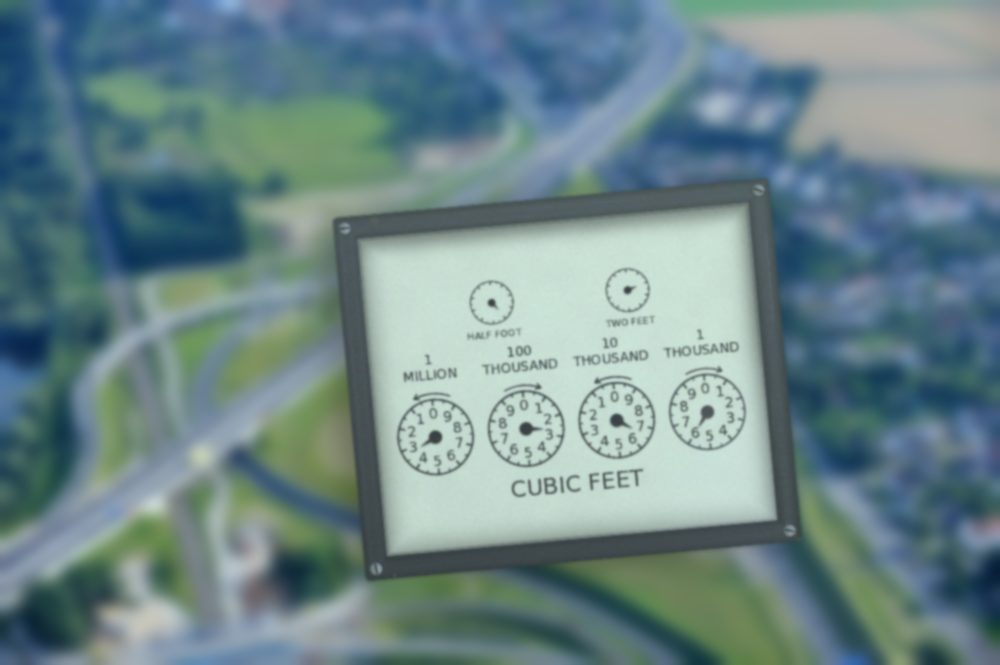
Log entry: 326600 ft³
